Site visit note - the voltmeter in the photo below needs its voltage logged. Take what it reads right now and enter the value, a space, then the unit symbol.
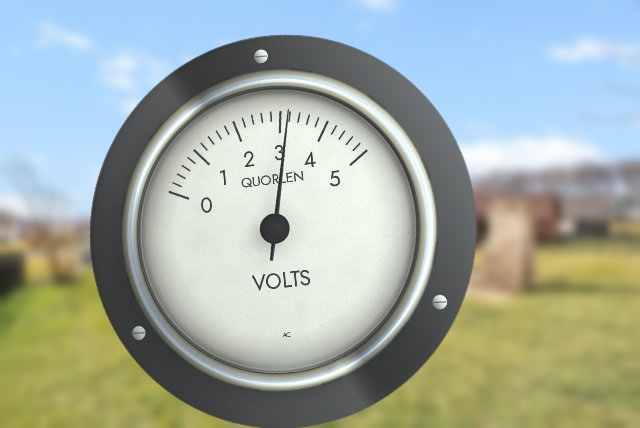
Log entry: 3.2 V
